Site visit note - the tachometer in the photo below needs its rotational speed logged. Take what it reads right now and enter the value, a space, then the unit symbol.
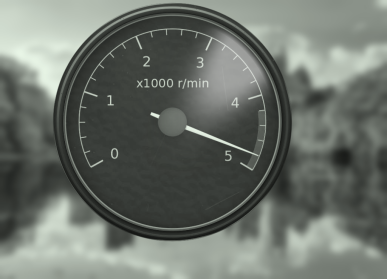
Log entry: 4800 rpm
